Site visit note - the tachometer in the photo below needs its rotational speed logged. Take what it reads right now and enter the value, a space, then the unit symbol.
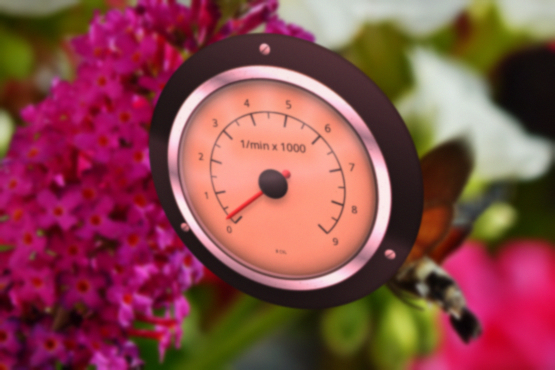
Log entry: 250 rpm
